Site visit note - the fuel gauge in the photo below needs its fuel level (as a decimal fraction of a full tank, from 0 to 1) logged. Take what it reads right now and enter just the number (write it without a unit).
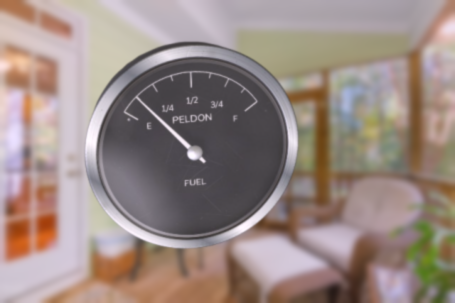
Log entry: 0.125
